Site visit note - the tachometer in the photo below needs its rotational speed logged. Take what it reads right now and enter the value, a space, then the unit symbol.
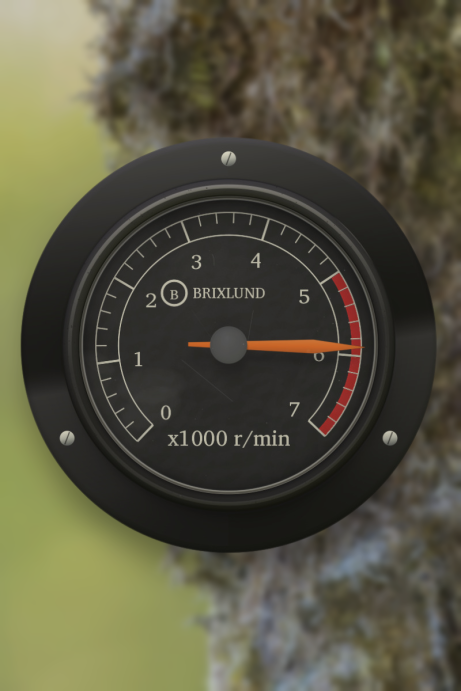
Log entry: 5900 rpm
